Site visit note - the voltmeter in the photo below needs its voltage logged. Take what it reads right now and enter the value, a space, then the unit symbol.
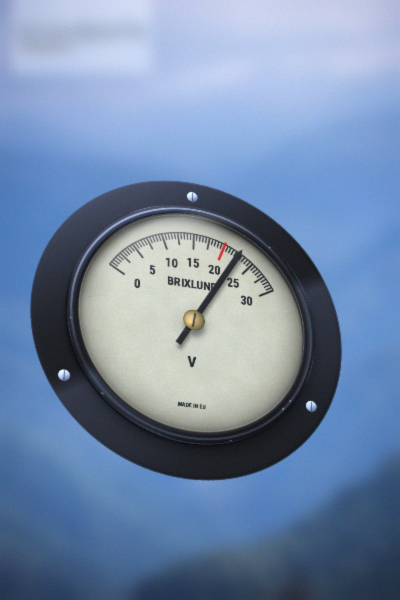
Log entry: 22.5 V
